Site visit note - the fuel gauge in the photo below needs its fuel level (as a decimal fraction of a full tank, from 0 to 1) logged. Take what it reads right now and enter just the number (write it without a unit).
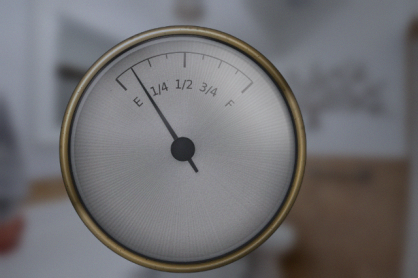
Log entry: 0.125
